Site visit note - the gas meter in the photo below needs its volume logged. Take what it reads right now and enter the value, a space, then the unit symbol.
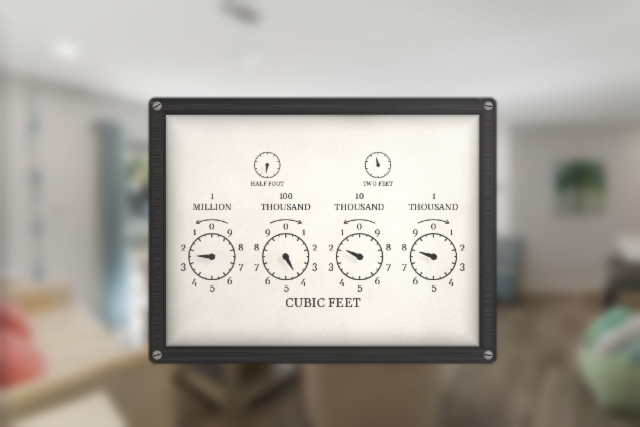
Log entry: 241800 ft³
